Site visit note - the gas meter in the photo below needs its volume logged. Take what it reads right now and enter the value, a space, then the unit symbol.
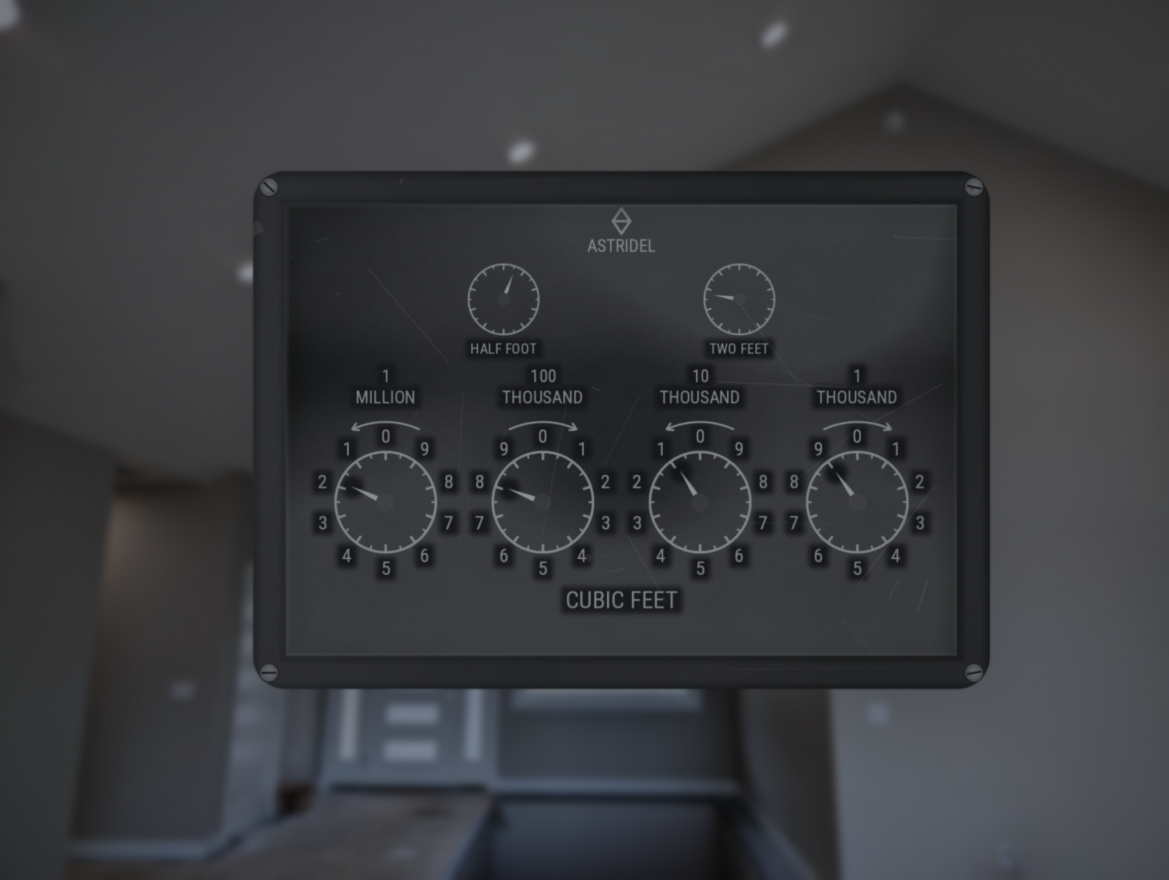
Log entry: 180900 ft³
